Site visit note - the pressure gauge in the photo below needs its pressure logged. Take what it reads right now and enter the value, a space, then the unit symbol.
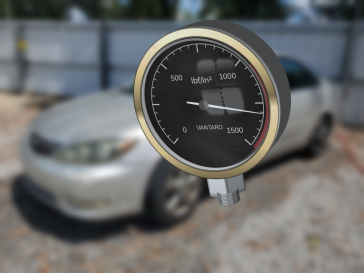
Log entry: 1300 psi
